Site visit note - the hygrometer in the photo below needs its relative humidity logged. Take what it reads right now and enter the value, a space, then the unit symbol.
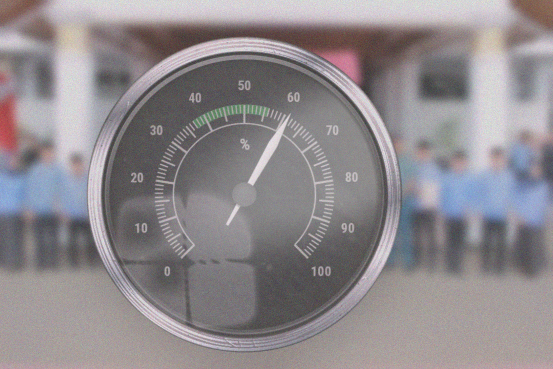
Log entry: 61 %
